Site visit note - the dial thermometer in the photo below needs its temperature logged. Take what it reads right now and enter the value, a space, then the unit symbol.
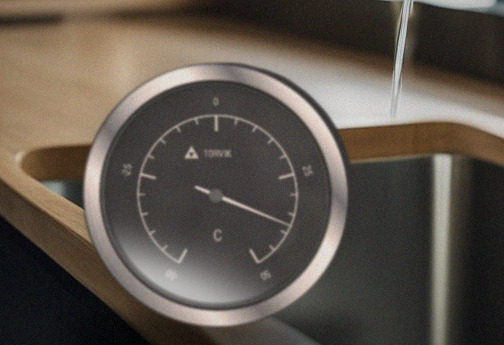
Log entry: 37.5 °C
